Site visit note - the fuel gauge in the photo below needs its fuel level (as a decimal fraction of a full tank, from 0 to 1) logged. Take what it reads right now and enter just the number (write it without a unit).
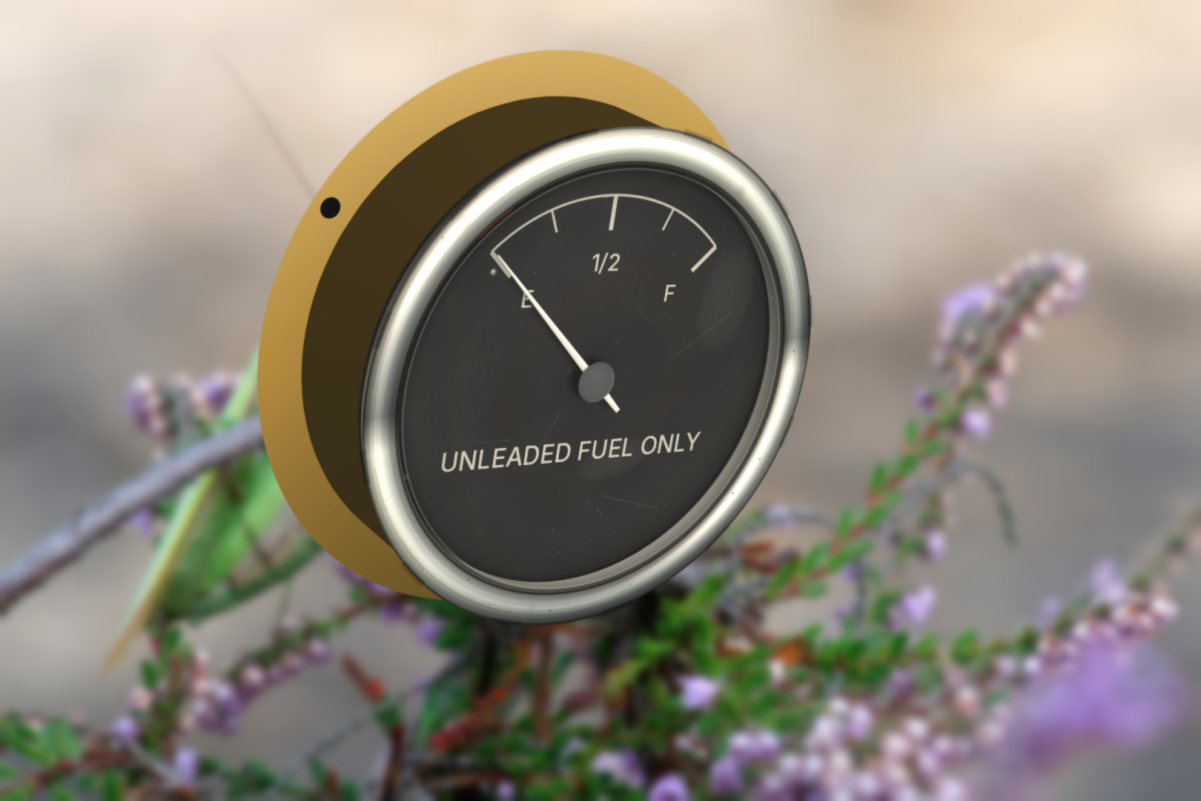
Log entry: 0
